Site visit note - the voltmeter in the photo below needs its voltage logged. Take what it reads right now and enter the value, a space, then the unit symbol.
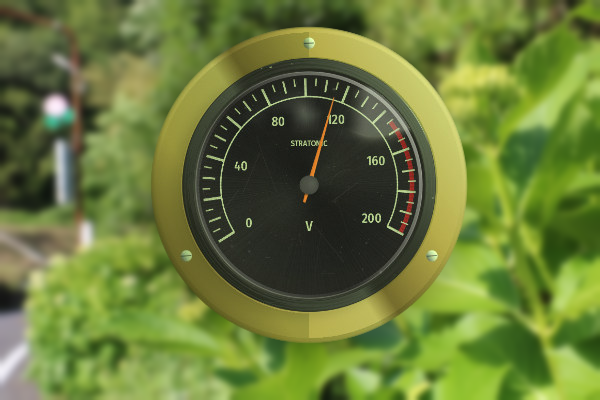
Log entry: 115 V
